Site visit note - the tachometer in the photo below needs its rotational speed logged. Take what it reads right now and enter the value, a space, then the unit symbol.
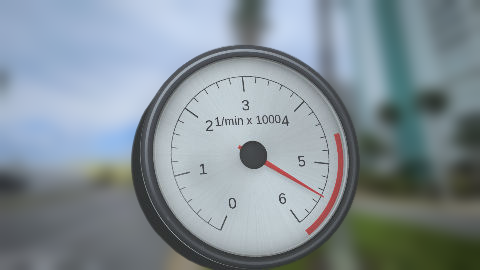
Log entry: 5500 rpm
